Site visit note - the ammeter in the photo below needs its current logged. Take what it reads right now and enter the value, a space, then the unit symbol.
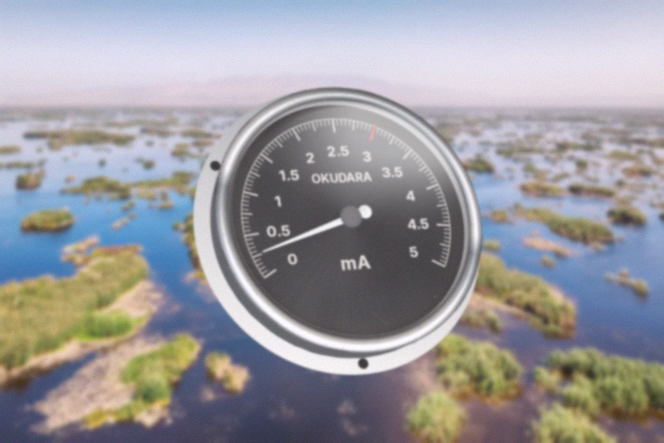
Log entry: 0.25 mA
